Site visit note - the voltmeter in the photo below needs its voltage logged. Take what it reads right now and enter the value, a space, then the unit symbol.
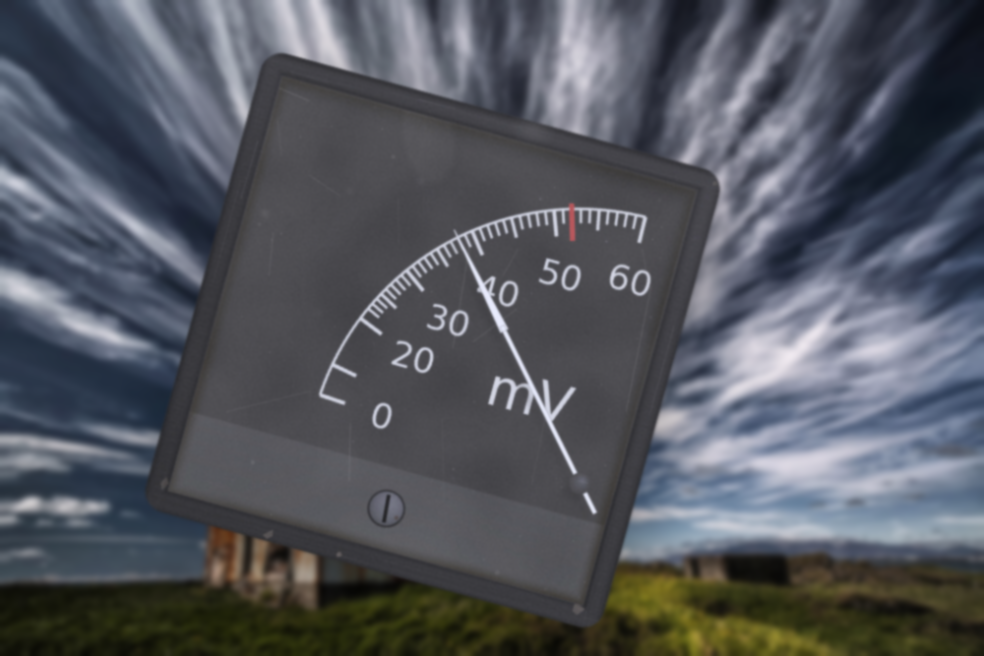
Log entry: 38 mV
